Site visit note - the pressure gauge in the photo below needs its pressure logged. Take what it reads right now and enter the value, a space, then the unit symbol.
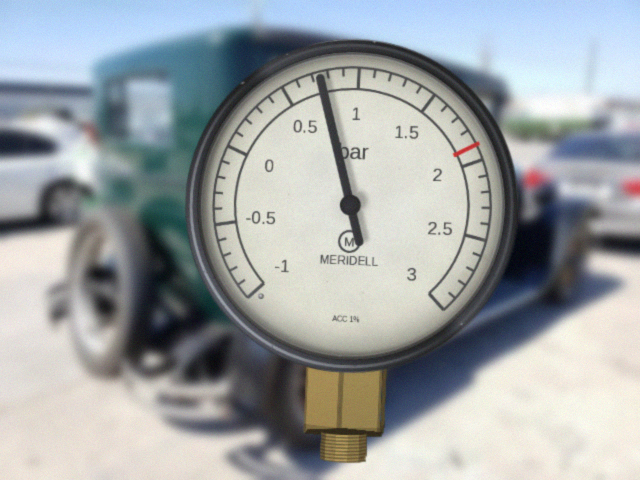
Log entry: 0.75 bar
